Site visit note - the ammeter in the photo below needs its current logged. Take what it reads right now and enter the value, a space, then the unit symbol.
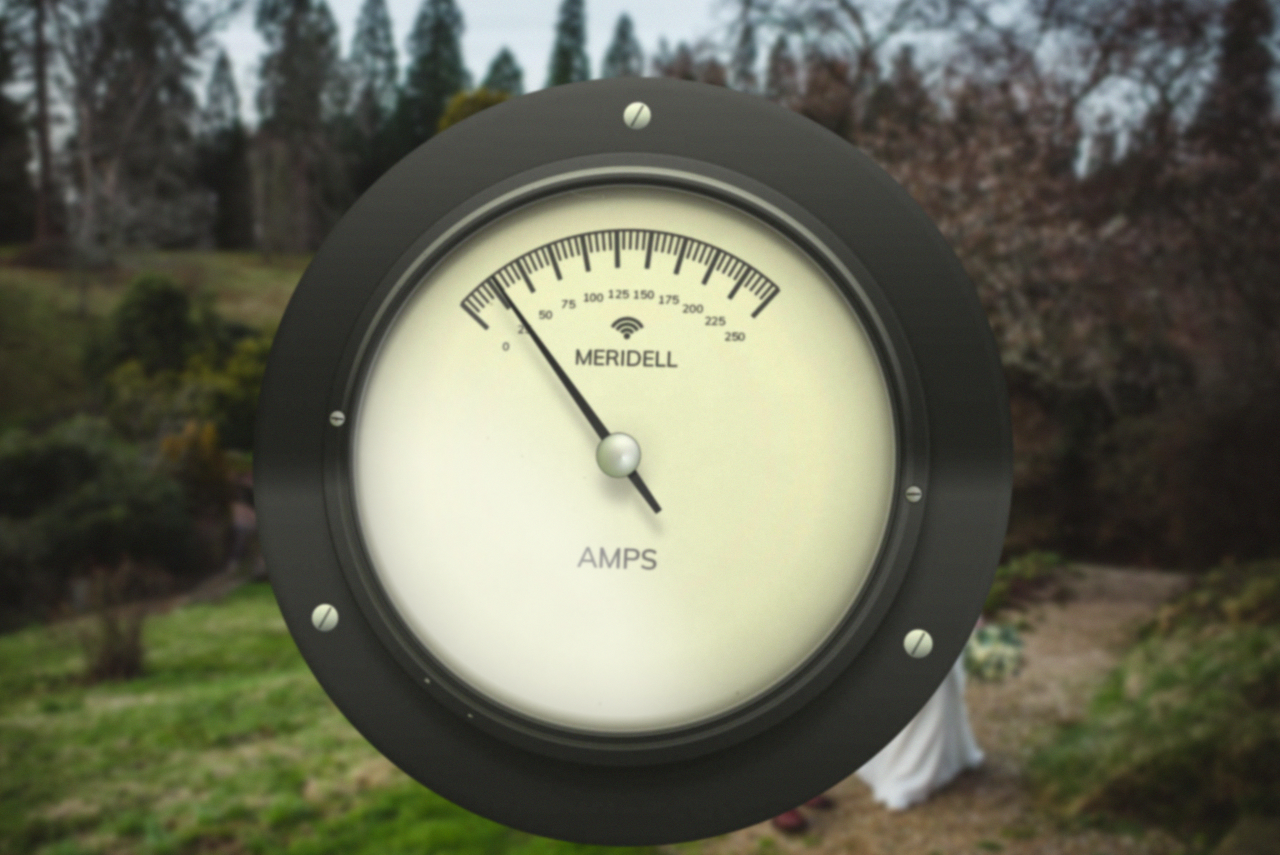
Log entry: 30 A
